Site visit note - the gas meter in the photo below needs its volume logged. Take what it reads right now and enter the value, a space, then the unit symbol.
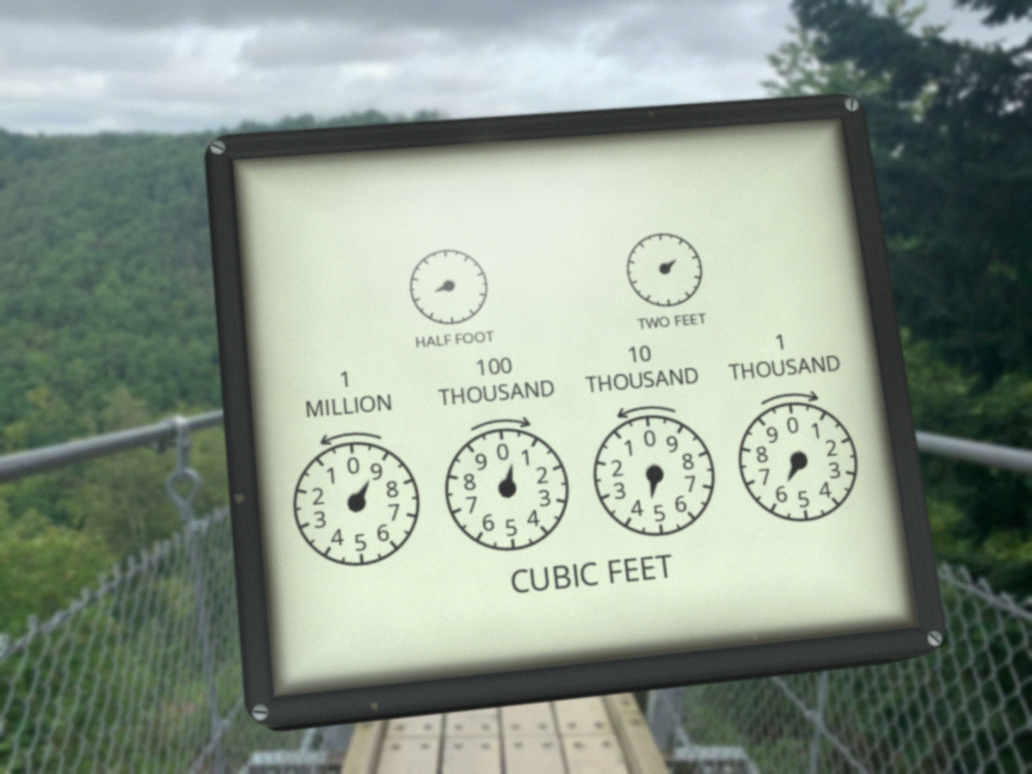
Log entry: 904600 ft³
